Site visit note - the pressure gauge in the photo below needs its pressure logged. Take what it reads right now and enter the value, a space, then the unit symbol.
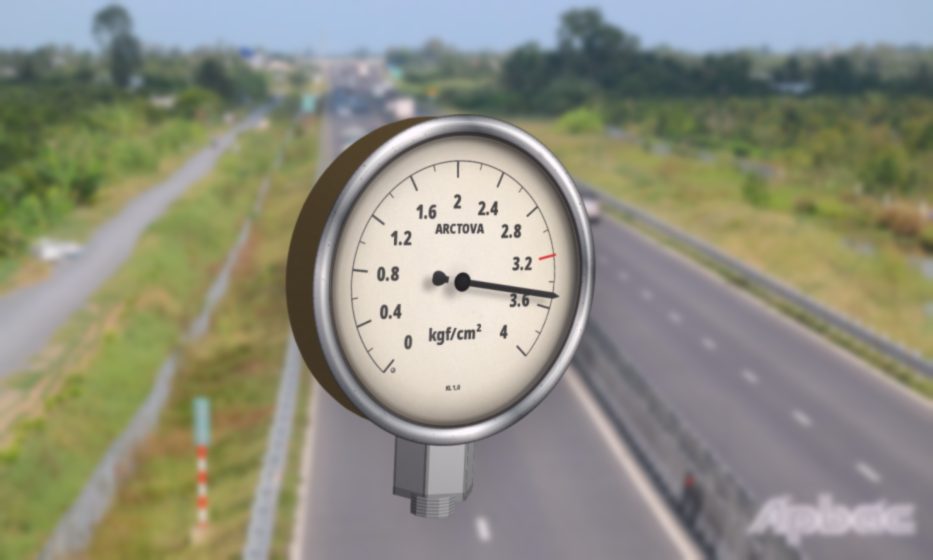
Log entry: 3.5 kg/cm²
